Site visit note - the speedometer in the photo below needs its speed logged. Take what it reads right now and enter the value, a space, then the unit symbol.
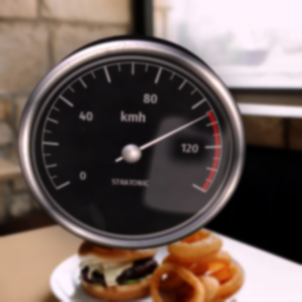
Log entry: 105 km/h
